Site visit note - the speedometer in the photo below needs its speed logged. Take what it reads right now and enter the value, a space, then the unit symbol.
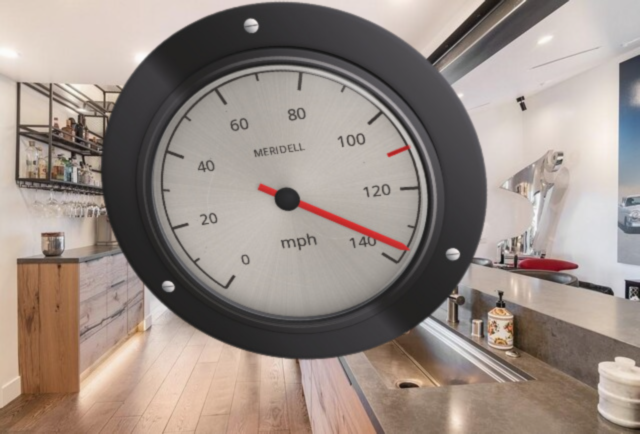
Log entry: 135 mph
